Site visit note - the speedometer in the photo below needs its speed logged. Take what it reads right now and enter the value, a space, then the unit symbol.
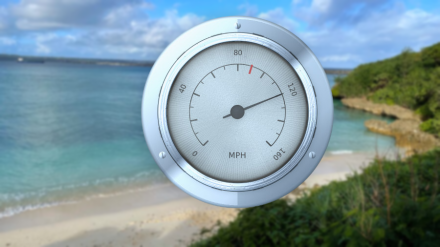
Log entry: 120 mph
